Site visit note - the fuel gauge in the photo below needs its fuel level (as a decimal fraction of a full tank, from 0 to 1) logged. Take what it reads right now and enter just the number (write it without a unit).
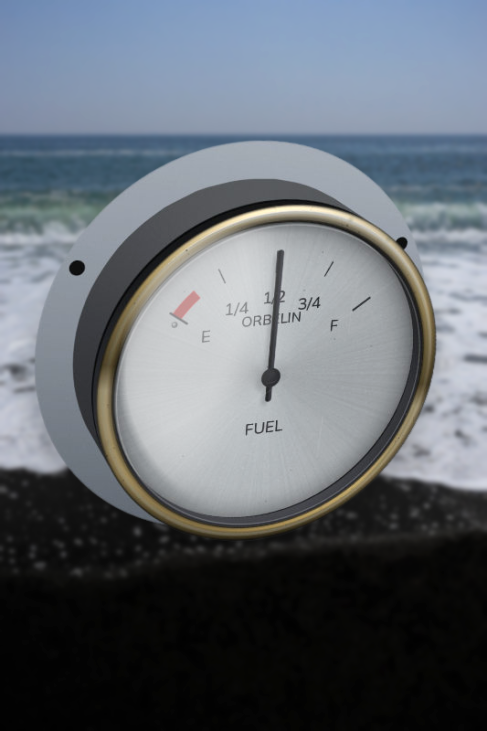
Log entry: 0.5
